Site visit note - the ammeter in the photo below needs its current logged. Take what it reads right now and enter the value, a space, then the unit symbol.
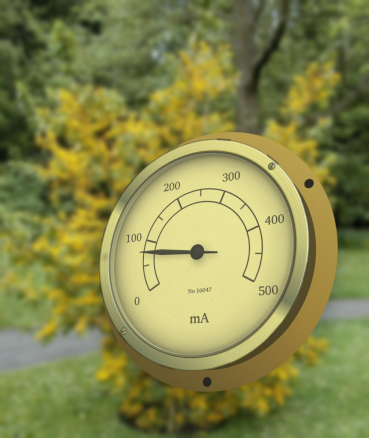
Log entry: 75 mA
